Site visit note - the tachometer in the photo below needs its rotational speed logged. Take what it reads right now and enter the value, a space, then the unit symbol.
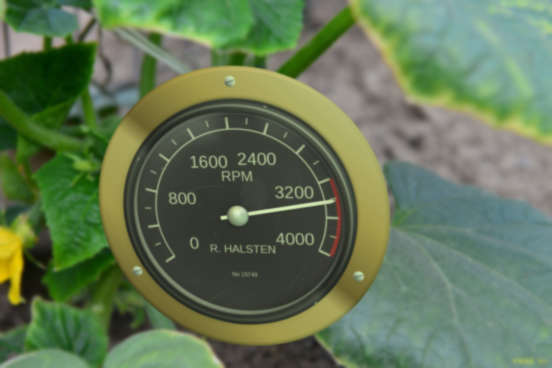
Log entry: 3400 rpm
